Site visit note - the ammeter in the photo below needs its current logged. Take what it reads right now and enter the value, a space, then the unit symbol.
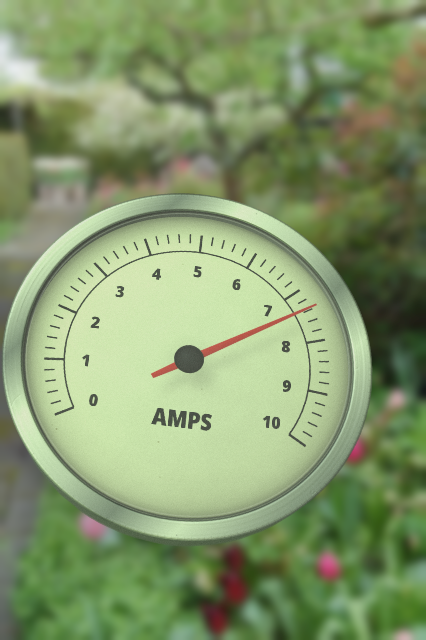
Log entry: 7.4 A
